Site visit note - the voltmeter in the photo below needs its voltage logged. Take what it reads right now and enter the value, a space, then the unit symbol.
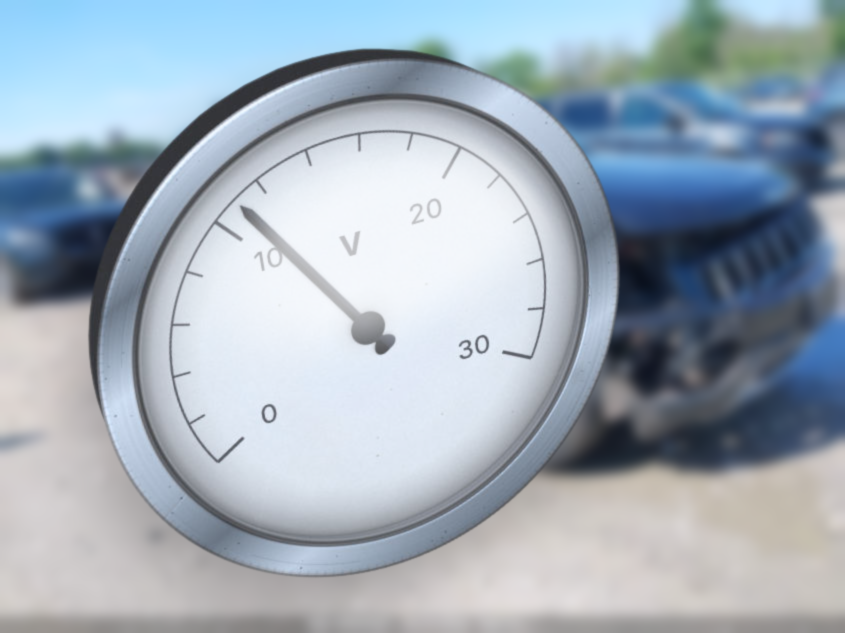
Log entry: 11 V
